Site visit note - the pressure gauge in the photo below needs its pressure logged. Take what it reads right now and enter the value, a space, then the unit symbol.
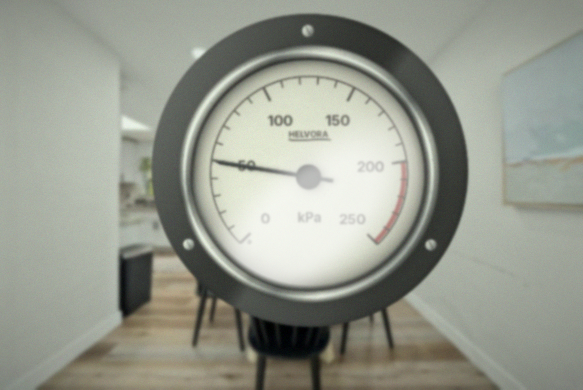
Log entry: 50 kPa
